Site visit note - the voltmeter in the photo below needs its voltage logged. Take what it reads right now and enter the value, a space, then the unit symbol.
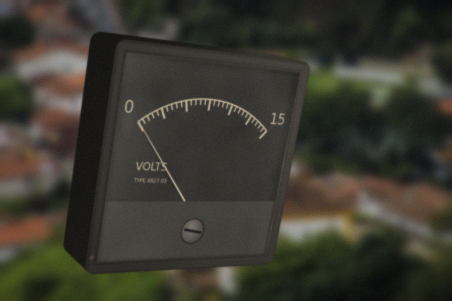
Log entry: 0 V
